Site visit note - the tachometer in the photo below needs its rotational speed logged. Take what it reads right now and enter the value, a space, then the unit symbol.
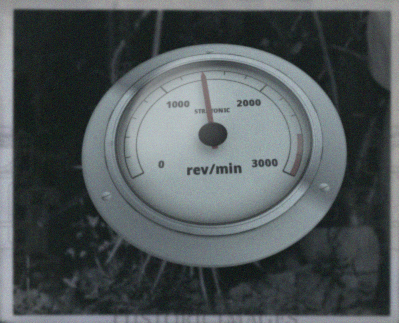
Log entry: 1400 rpm
